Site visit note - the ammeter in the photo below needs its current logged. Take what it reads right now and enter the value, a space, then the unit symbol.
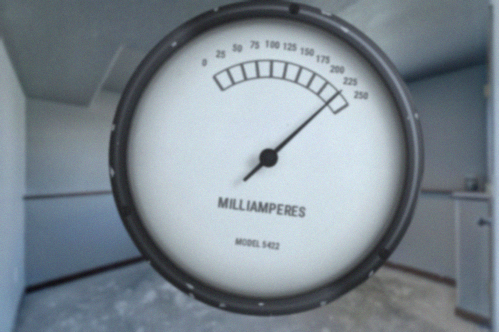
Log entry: 225 mA
